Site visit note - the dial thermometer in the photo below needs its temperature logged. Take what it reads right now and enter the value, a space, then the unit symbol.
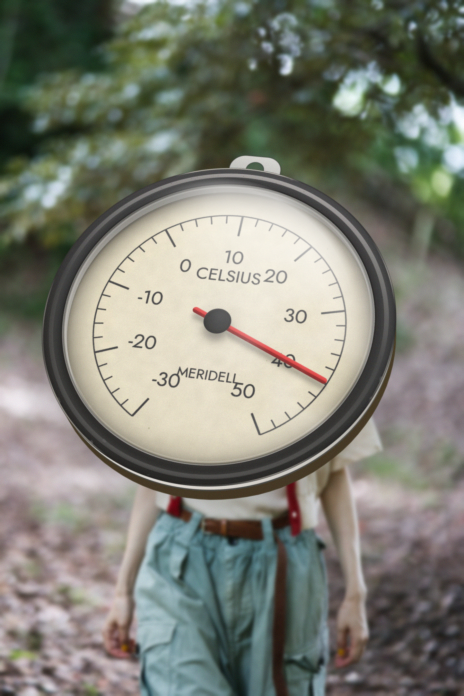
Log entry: 40 °C
